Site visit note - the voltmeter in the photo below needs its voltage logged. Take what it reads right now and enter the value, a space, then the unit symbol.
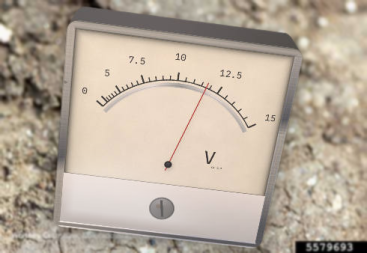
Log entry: 11.75 V
